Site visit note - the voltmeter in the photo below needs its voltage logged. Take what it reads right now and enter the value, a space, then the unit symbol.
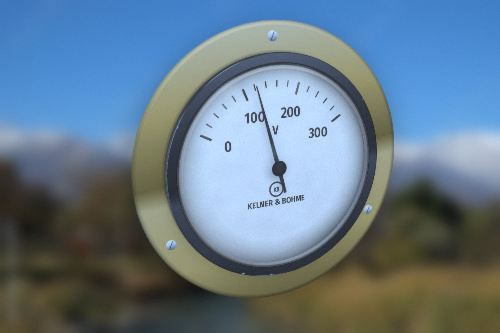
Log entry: 120 V
